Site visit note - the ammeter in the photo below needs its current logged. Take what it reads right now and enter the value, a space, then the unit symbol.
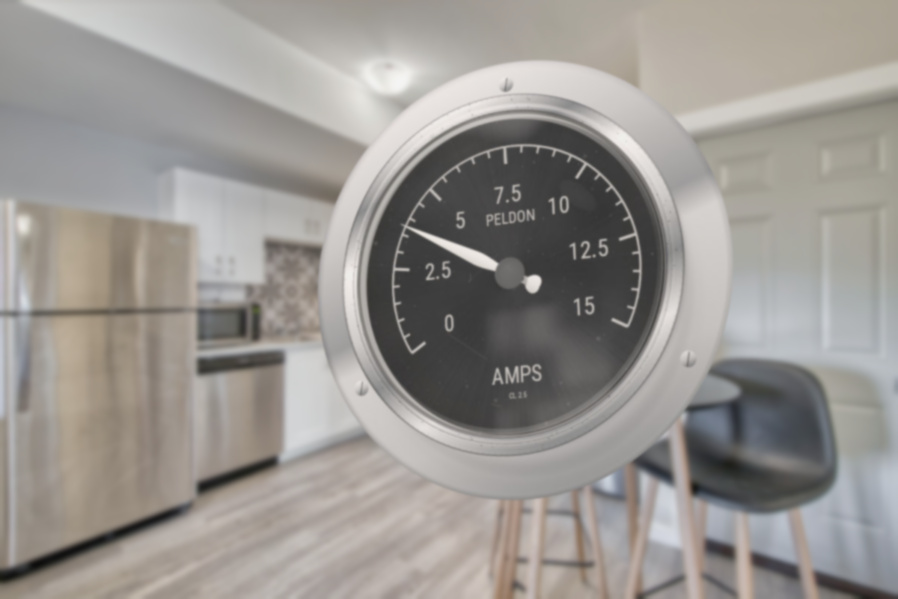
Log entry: 3.75 A
